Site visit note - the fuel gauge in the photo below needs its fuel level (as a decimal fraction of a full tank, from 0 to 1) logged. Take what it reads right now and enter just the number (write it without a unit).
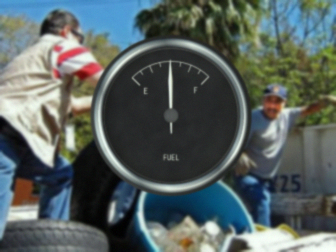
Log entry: 0.5
